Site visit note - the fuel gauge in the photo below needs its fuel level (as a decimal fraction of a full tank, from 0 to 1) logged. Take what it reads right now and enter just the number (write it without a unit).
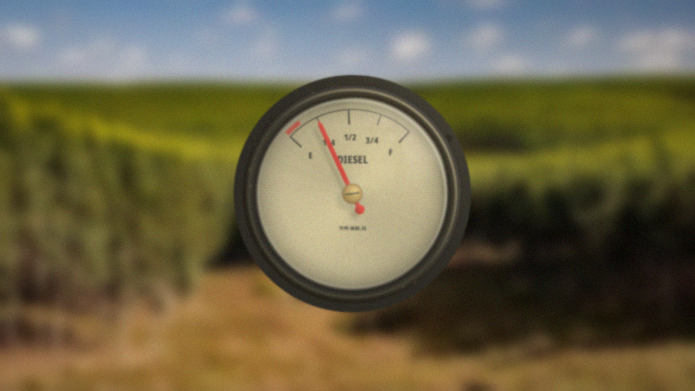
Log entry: 0.25
